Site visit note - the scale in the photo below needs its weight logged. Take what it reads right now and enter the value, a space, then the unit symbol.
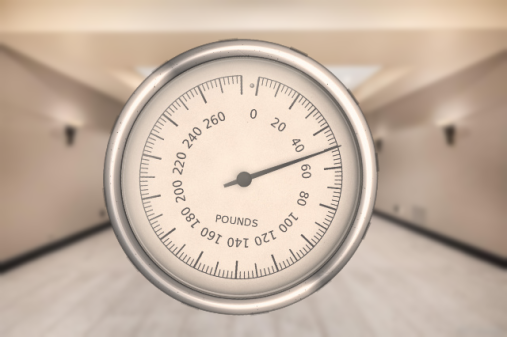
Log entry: 50 lb
